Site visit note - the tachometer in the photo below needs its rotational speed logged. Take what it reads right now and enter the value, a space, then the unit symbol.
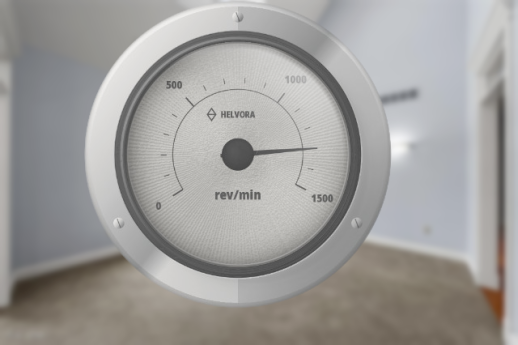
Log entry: 1300 rpm
